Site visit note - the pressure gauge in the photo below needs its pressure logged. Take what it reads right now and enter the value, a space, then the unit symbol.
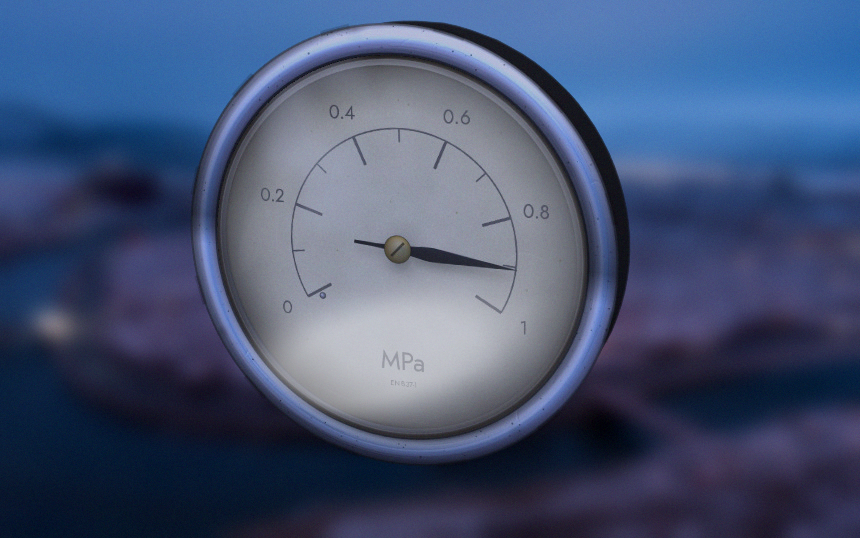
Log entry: 0.9 MPa
